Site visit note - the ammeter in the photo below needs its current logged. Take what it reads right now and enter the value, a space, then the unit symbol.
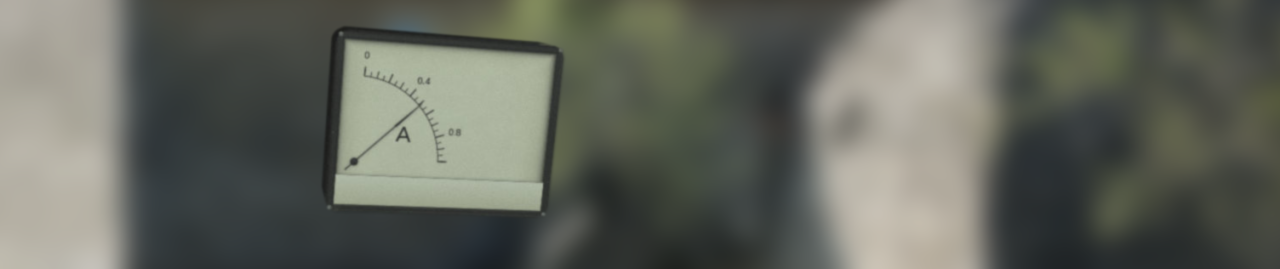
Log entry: 0.5 A
